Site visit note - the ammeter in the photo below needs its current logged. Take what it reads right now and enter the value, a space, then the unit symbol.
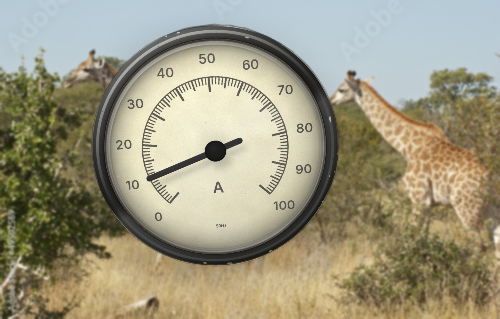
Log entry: 10 A
